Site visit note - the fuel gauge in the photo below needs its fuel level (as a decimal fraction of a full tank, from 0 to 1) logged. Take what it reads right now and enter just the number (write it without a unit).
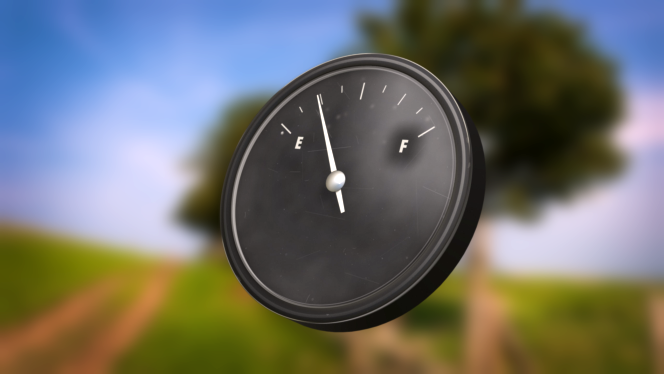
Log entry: 0.25
